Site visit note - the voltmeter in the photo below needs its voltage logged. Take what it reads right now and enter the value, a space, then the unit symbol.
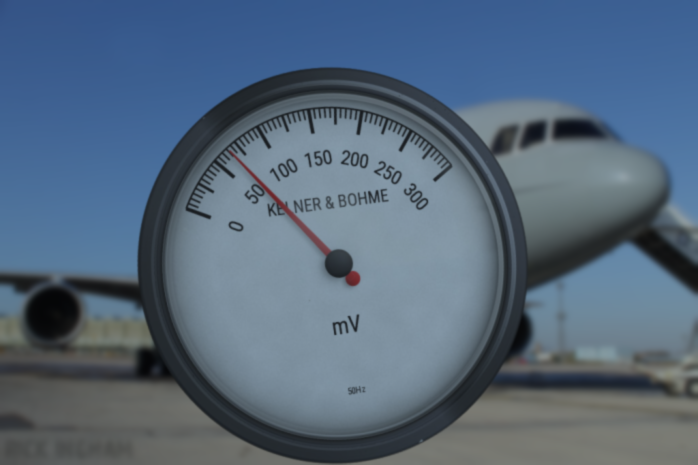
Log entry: 65 mV
